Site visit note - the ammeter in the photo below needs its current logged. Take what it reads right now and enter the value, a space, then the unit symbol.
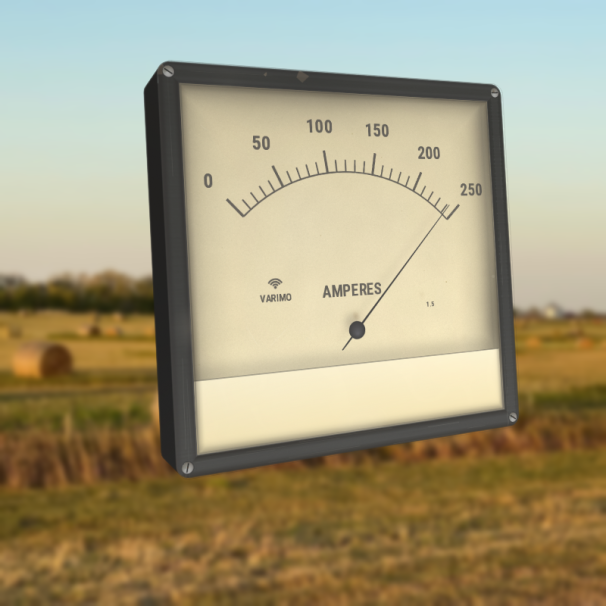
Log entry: 240 A
